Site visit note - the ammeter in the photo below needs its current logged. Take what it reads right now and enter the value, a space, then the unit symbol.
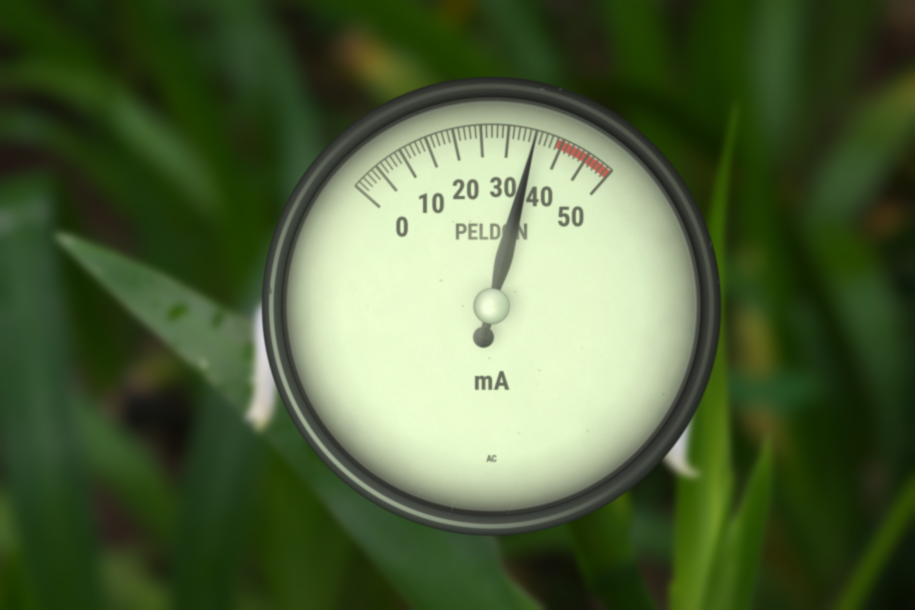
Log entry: 35 mA
